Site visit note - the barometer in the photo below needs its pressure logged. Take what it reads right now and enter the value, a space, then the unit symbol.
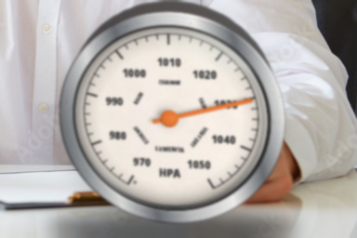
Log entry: 1030 hPa
